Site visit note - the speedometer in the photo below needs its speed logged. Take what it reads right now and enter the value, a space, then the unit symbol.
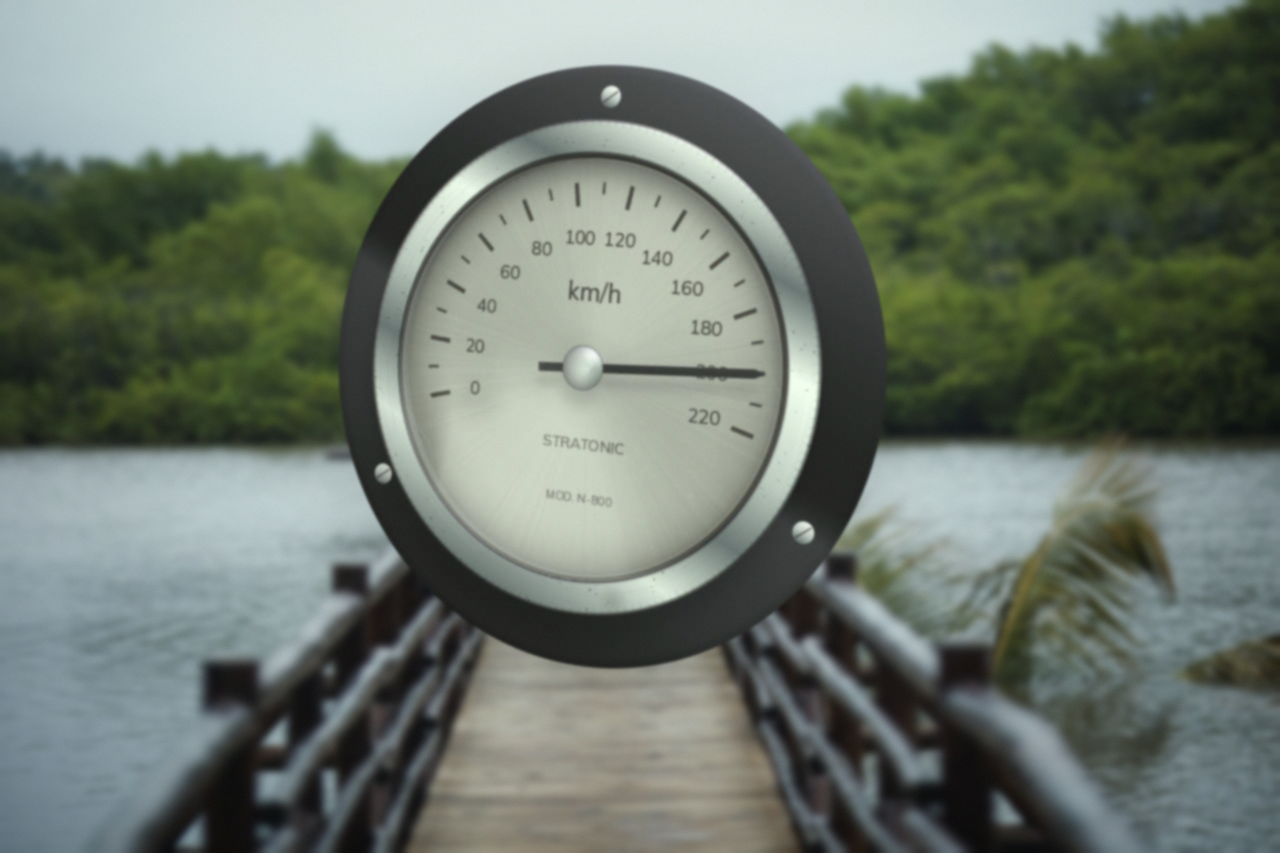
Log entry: 200 km/h
